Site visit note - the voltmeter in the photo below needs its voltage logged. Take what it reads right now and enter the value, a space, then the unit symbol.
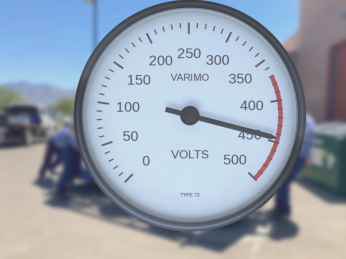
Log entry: 445 V
